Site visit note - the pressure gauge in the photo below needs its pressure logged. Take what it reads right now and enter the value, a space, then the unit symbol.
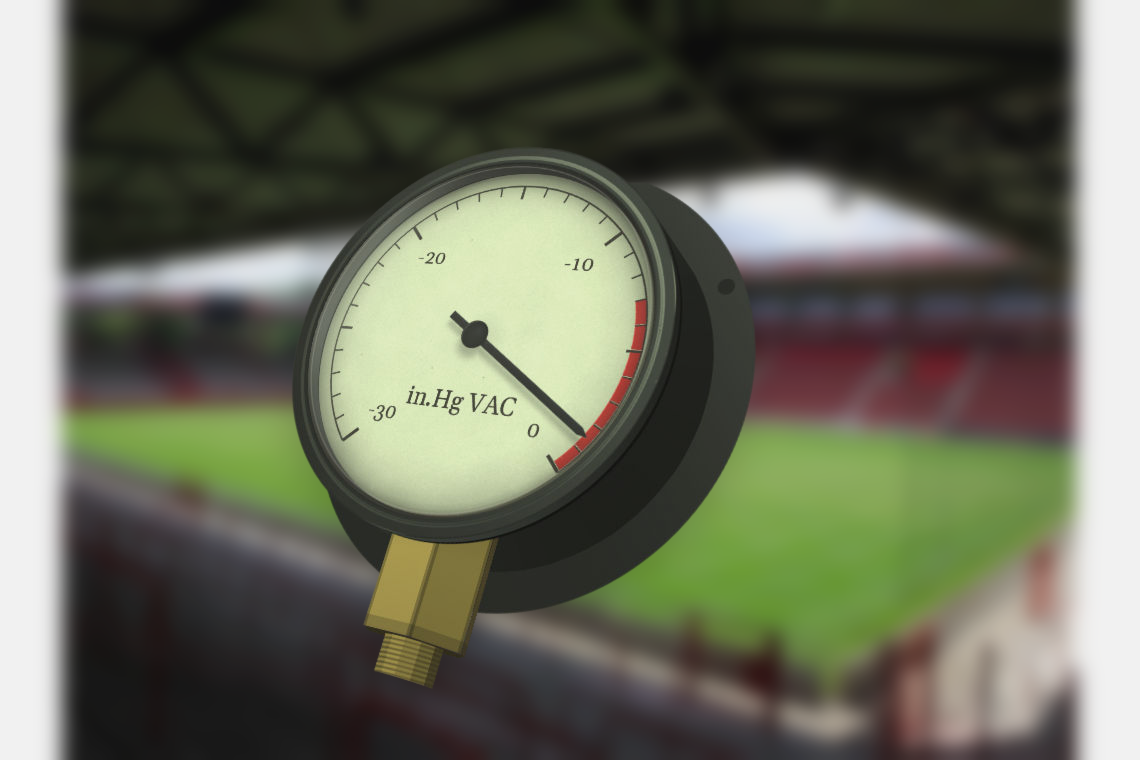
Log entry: -1.5 inHg
